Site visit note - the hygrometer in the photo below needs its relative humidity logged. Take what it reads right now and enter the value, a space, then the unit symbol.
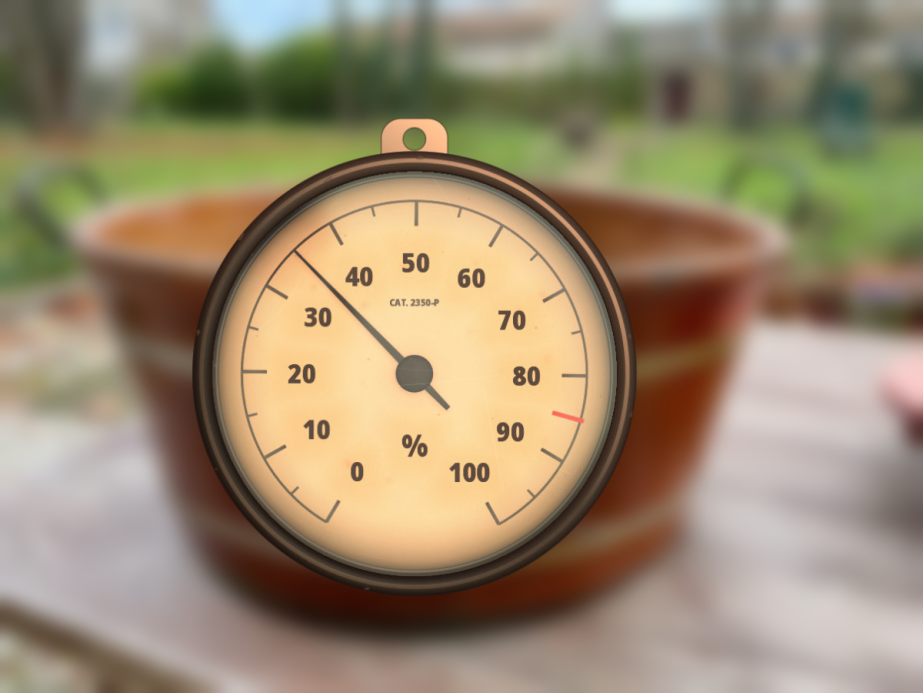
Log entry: 35 %
